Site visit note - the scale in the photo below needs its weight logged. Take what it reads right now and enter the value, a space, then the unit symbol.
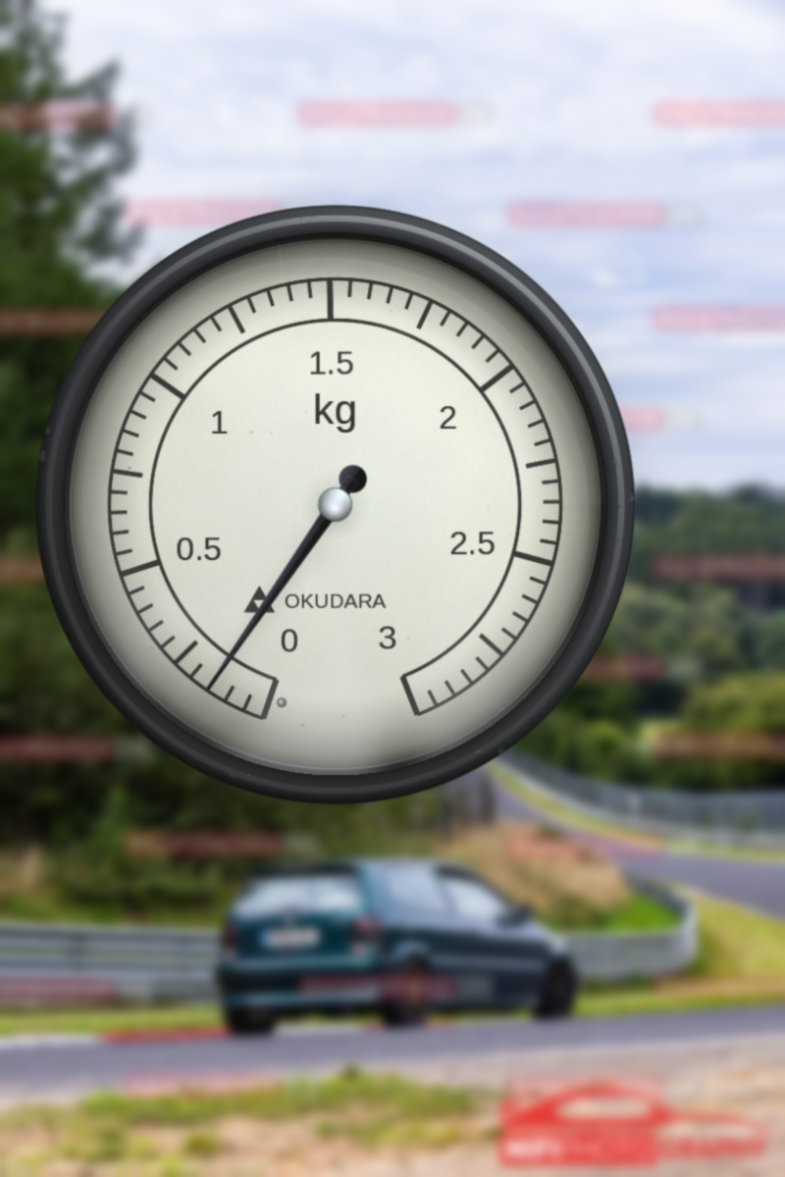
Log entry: 0.15 kg
